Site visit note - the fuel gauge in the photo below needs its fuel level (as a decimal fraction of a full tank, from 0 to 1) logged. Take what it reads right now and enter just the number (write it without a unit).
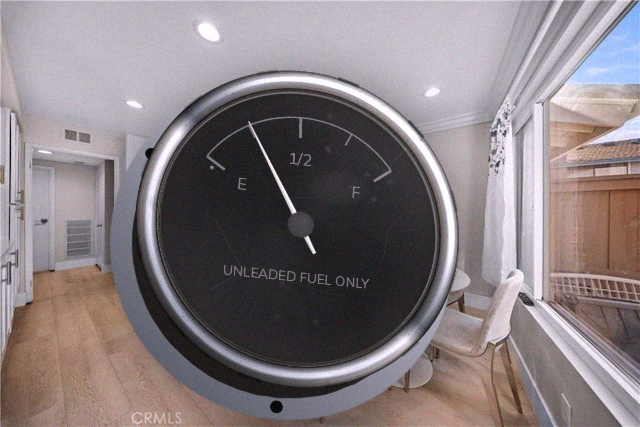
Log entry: 0.25
